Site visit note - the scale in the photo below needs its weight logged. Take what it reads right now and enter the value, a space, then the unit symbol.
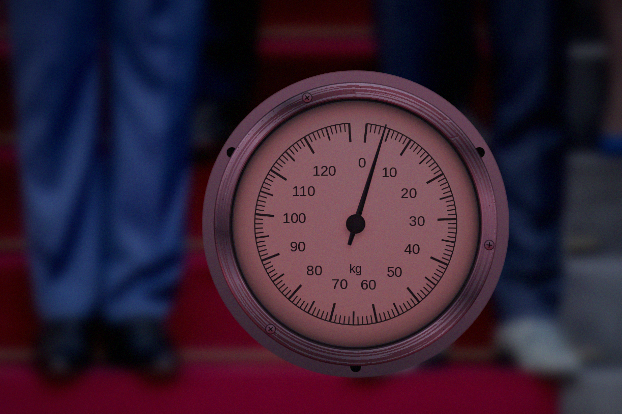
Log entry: 4 kg
